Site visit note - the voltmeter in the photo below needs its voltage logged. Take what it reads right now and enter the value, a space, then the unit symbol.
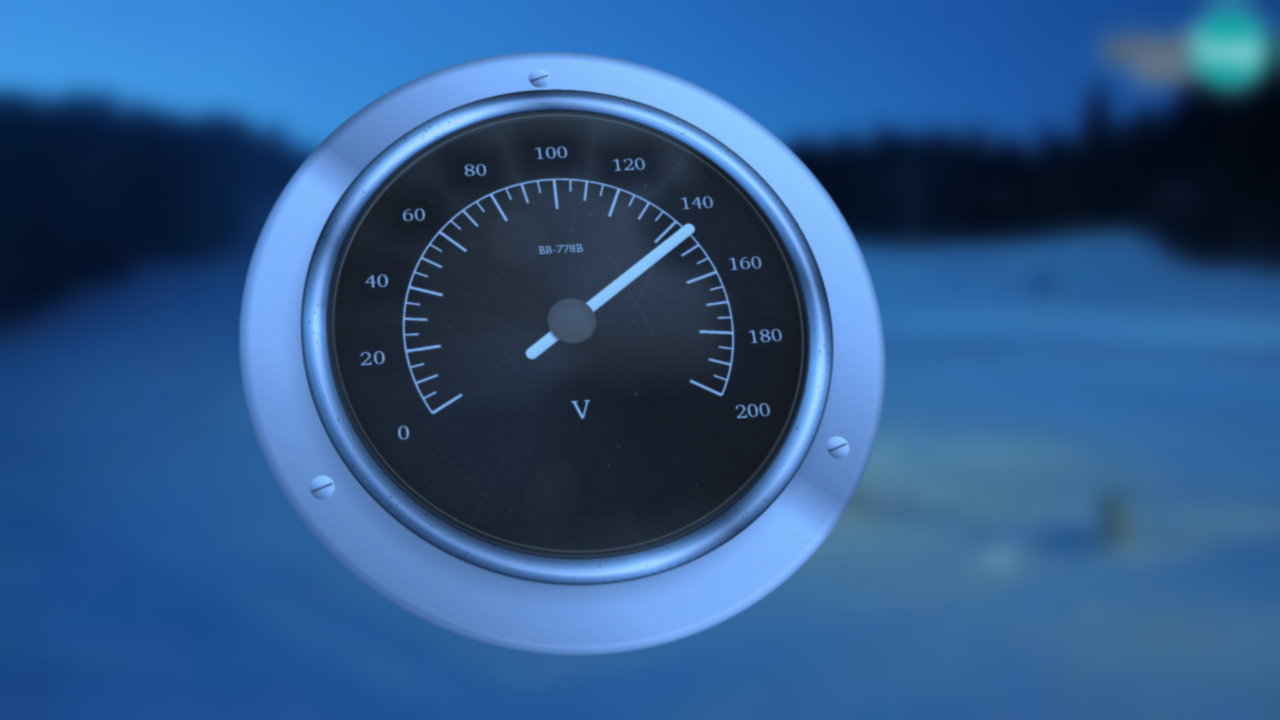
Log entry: 145 V
